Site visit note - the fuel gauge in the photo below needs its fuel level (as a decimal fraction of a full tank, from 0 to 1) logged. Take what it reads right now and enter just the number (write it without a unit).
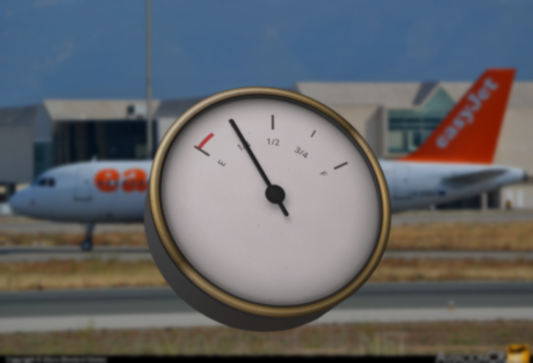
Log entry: 0.25
